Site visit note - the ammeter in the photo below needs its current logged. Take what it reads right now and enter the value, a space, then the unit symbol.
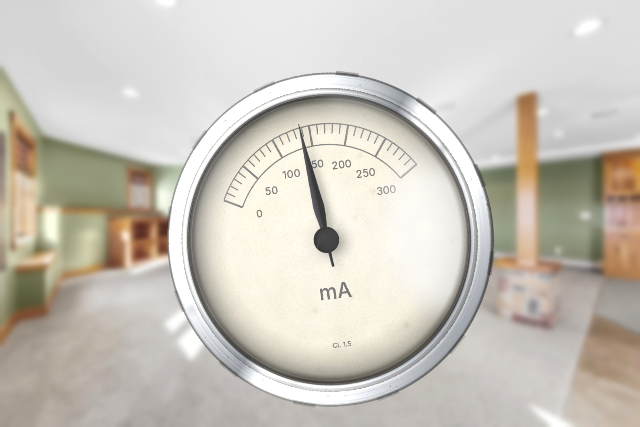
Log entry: 140 mA
